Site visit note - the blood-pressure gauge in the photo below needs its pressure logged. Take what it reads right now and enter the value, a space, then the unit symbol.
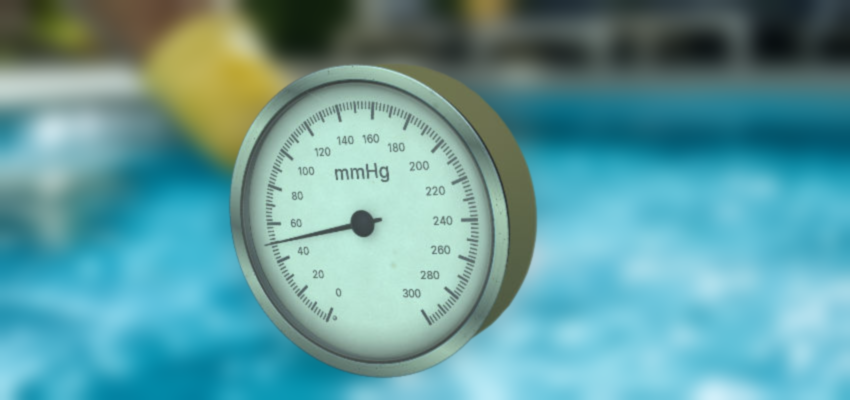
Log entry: 50 mmHg
